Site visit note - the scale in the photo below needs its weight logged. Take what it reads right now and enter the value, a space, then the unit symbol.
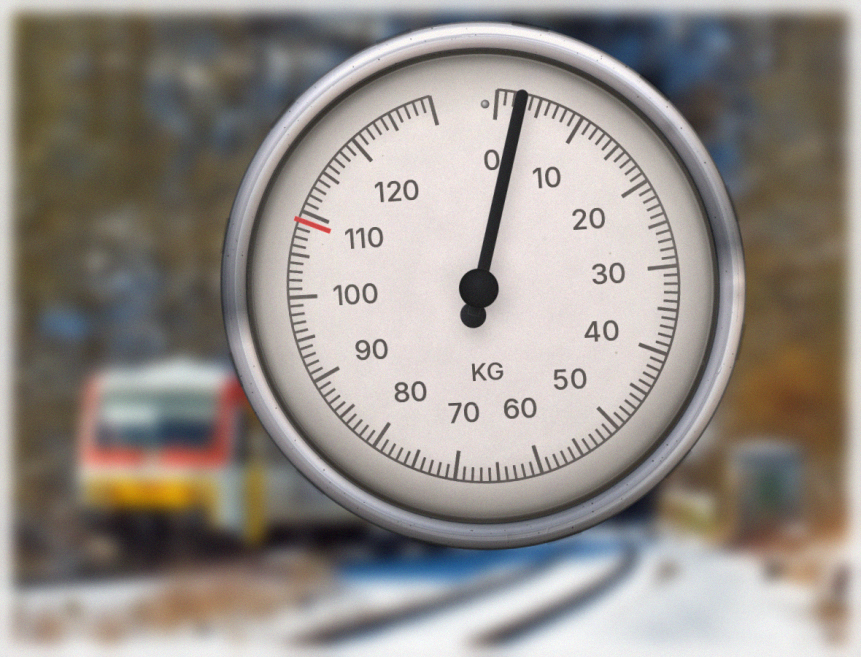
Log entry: 3 kg
